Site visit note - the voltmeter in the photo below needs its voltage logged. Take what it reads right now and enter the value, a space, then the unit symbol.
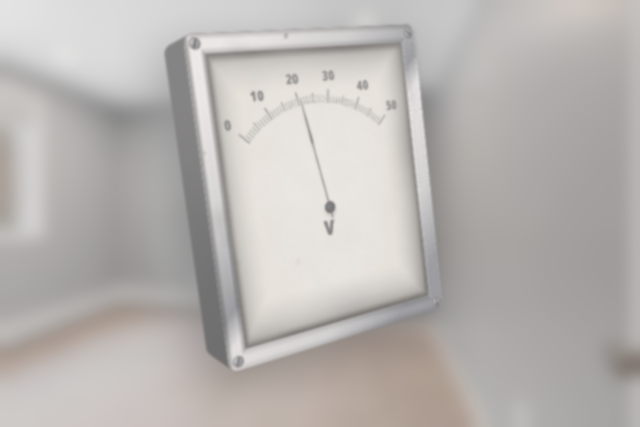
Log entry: 20 V
